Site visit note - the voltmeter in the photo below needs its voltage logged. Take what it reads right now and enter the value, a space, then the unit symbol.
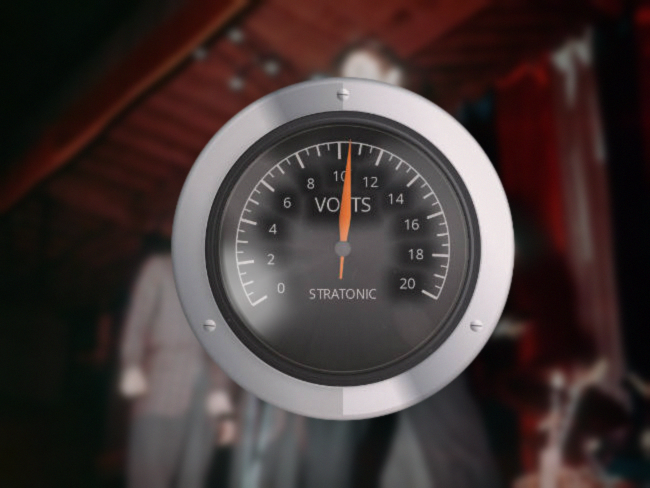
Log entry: 10.5 V
